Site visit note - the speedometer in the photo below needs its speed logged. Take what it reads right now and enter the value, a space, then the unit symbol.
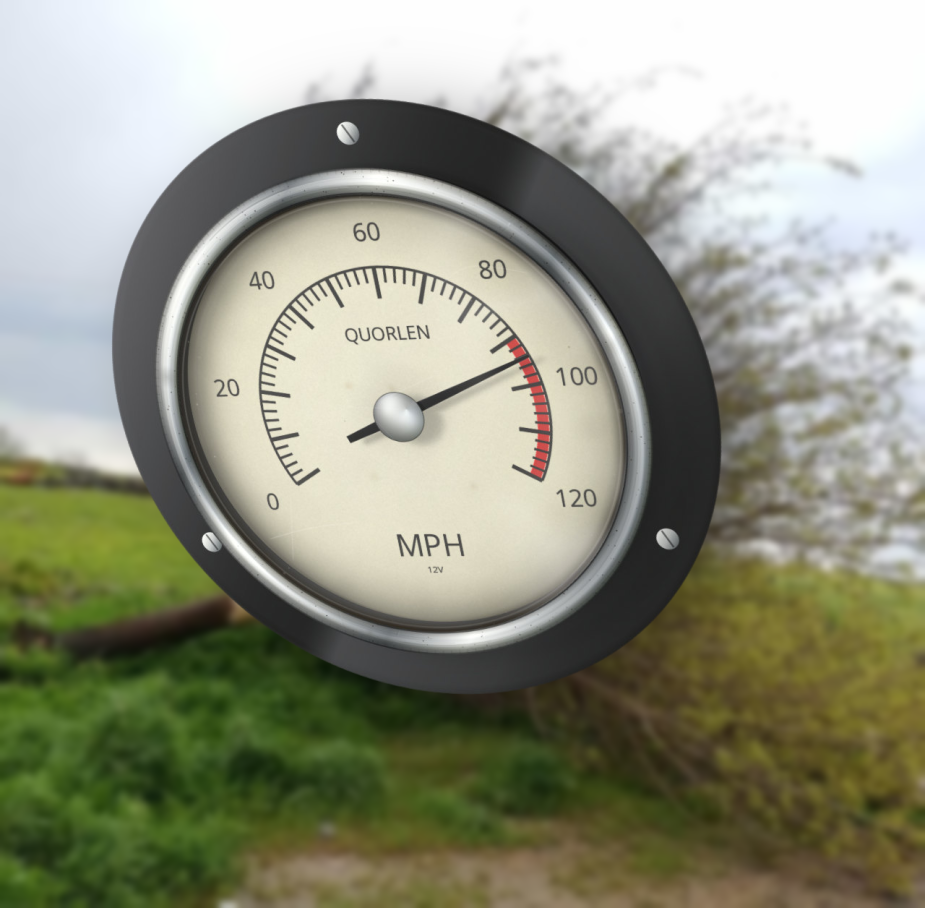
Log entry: 94 mph
